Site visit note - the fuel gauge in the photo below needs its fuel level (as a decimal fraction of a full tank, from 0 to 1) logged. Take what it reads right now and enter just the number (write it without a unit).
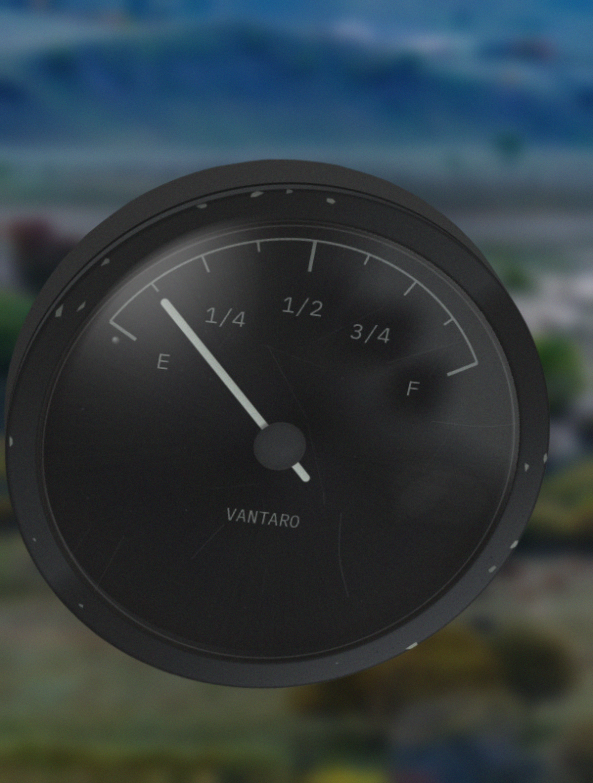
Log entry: 0.125
